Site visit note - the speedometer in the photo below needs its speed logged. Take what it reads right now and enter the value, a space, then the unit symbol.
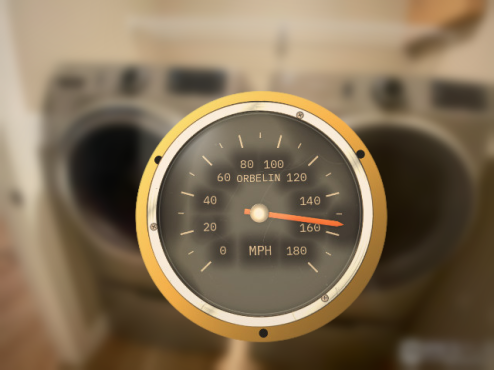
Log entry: 155 mph
